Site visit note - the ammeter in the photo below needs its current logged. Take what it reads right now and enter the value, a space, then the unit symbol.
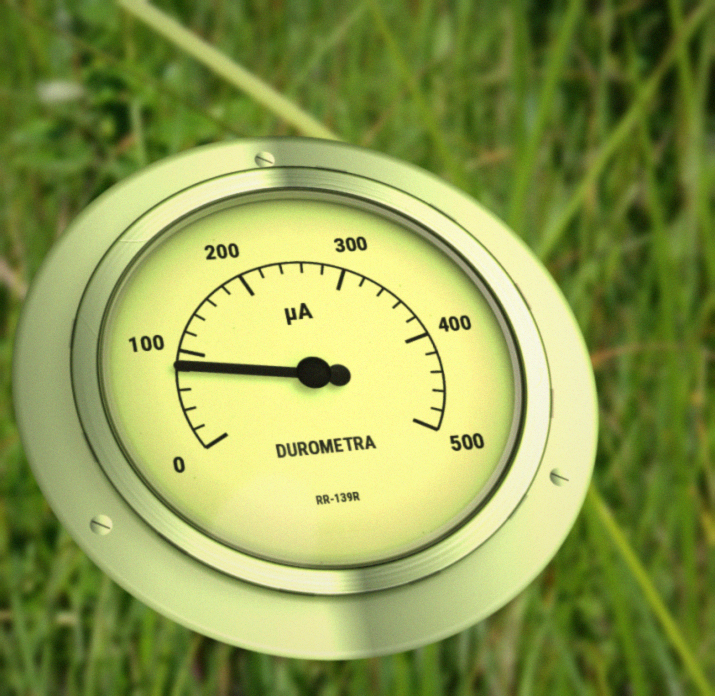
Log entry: 80 µA
